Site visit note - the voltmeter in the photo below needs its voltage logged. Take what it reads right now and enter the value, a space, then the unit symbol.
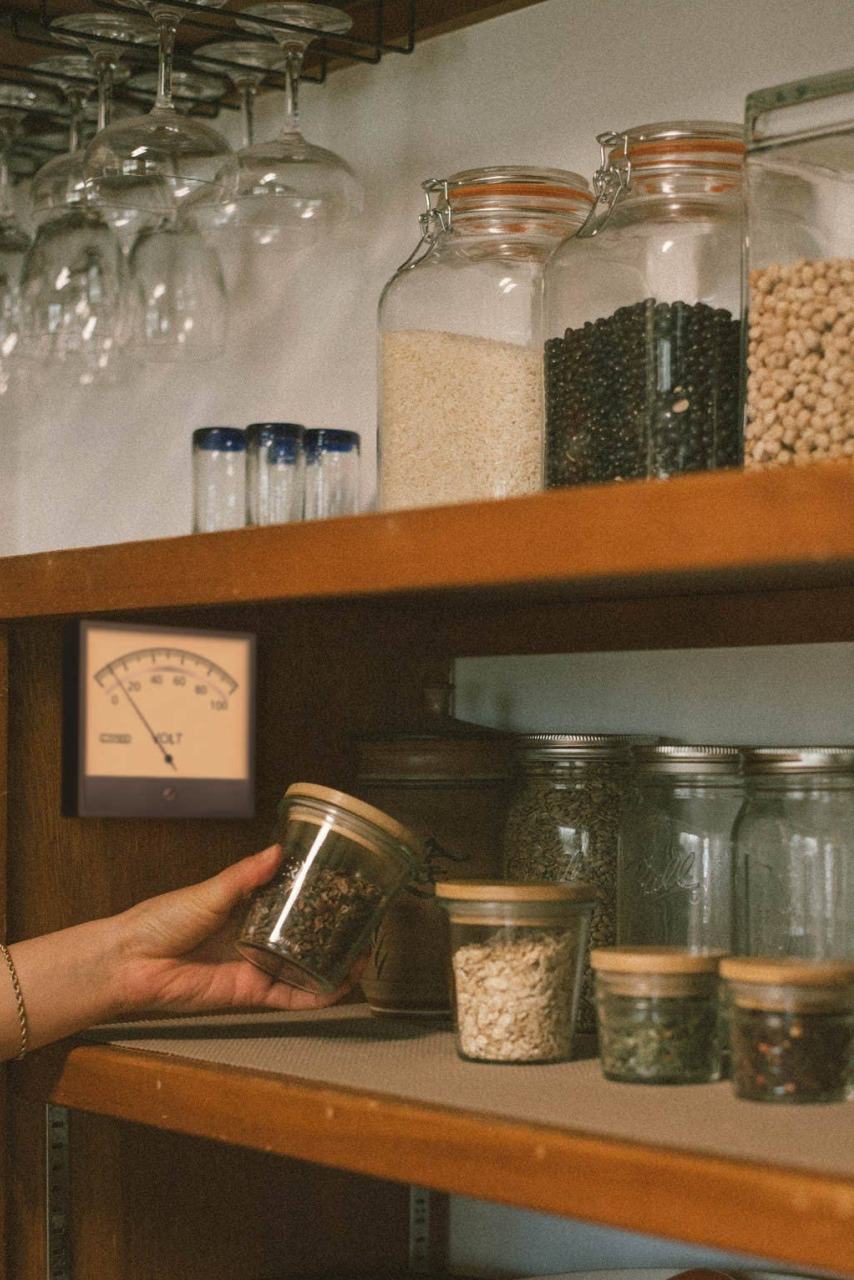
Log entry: 10 V
